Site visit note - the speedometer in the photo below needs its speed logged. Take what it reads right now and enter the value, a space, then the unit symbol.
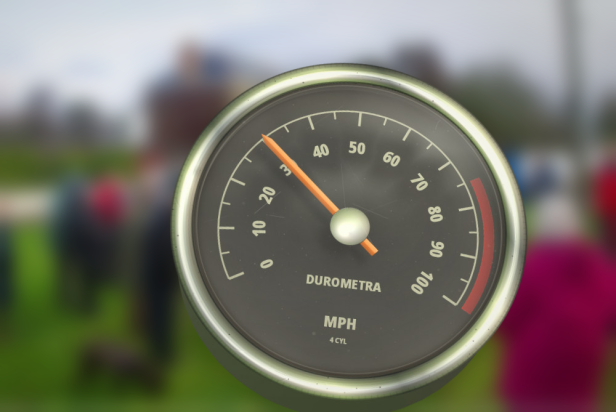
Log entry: 30 mph
